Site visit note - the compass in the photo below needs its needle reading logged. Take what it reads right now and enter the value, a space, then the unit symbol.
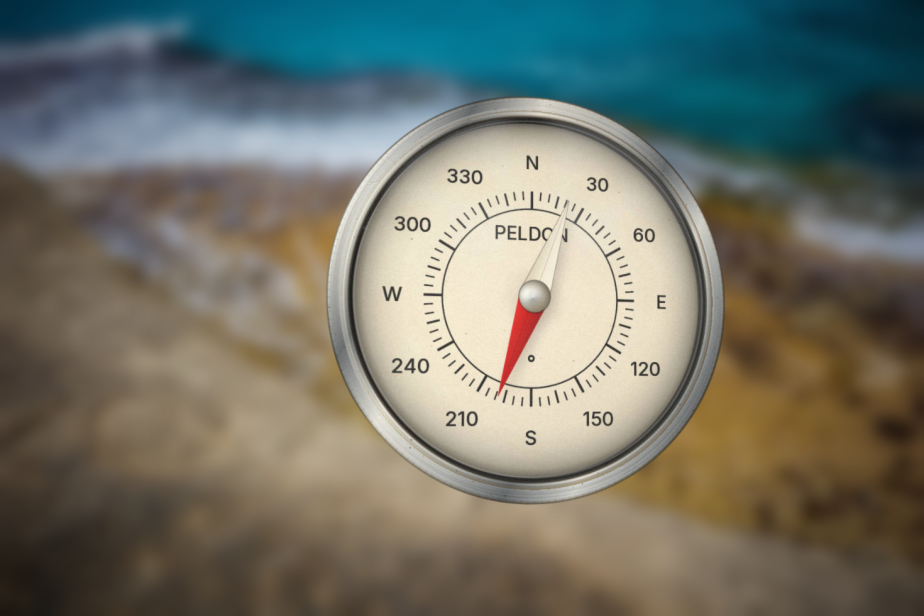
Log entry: 200 °
